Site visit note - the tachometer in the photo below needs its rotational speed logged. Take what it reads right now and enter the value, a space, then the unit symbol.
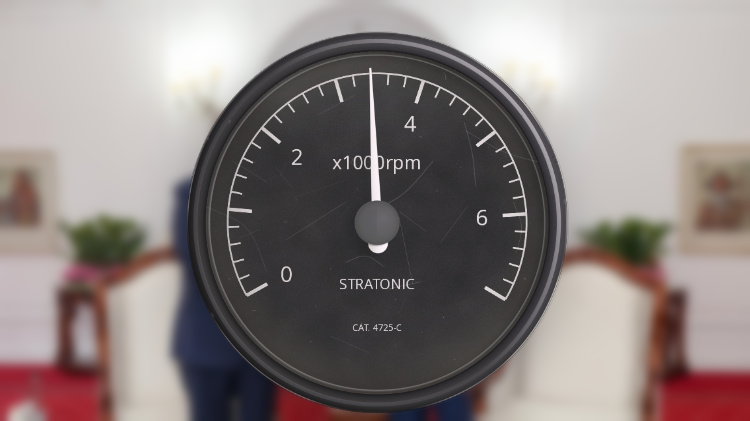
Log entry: 3400 rpm
